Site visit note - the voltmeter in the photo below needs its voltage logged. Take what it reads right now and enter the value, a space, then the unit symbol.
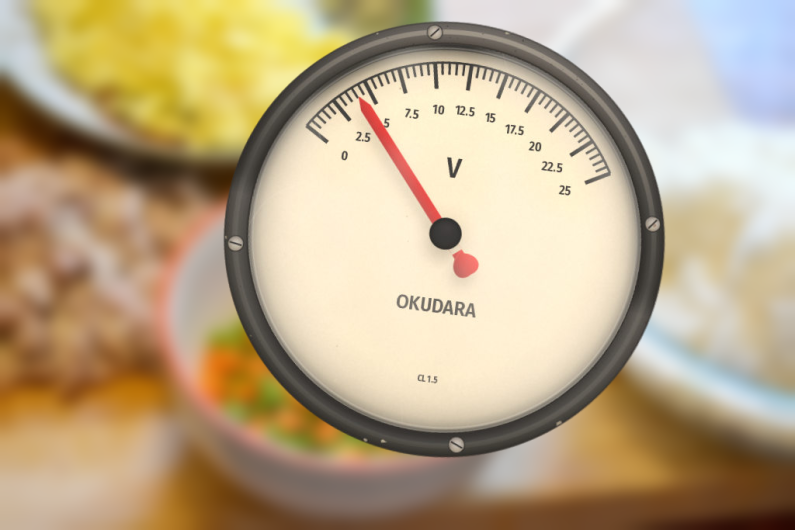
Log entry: 4 V
